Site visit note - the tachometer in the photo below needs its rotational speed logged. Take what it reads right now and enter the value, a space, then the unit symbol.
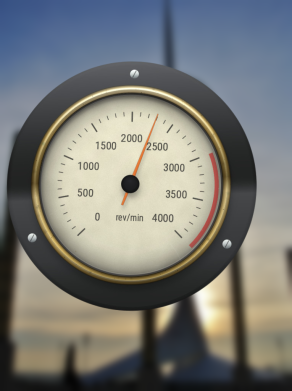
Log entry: 2300 rpm
